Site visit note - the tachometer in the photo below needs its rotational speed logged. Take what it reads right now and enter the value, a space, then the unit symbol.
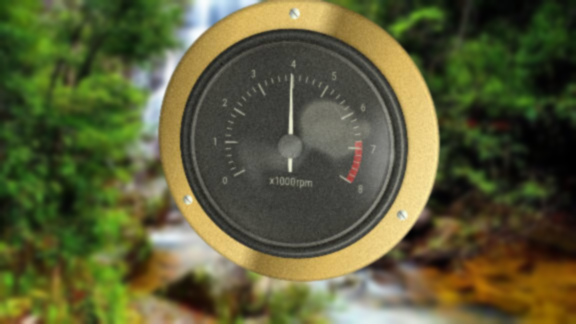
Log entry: 4000 rpm
